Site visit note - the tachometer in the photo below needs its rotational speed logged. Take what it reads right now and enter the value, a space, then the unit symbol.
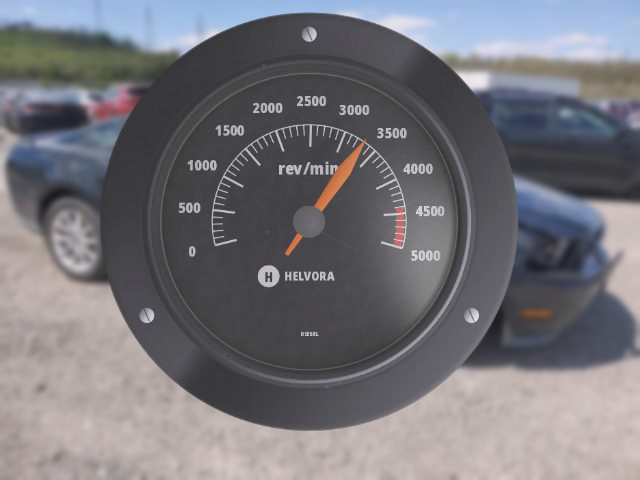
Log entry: 3300 rpm
